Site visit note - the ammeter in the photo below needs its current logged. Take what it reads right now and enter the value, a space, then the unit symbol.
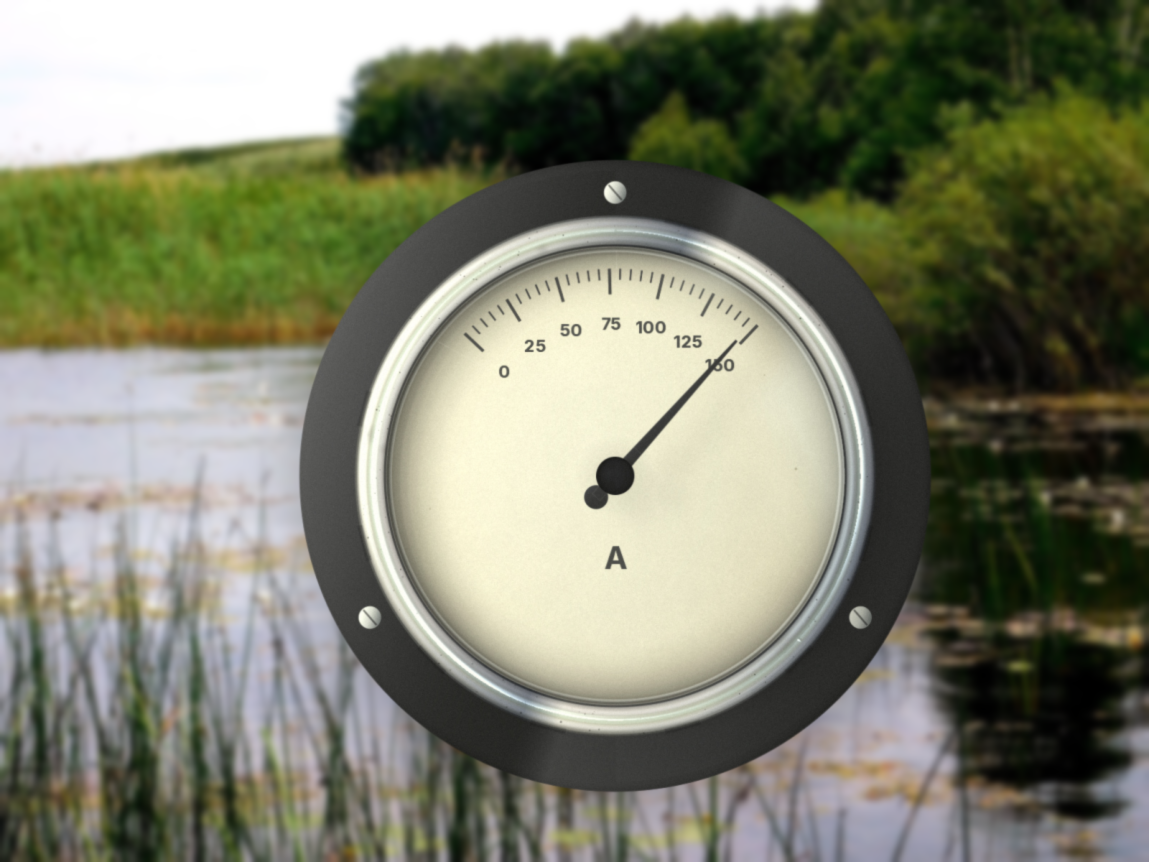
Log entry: 147.5 A
